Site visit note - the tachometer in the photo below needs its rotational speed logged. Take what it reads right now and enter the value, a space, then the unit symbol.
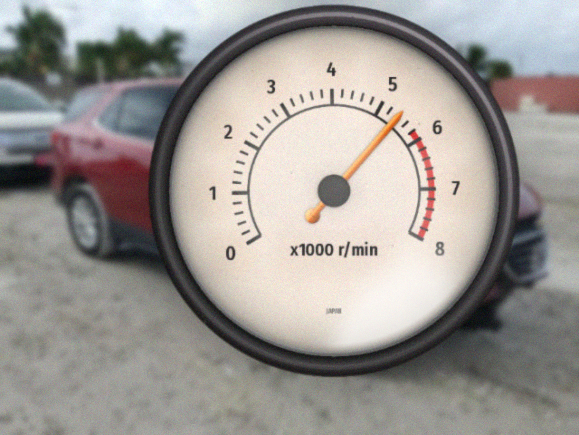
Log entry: 5400 rpm
